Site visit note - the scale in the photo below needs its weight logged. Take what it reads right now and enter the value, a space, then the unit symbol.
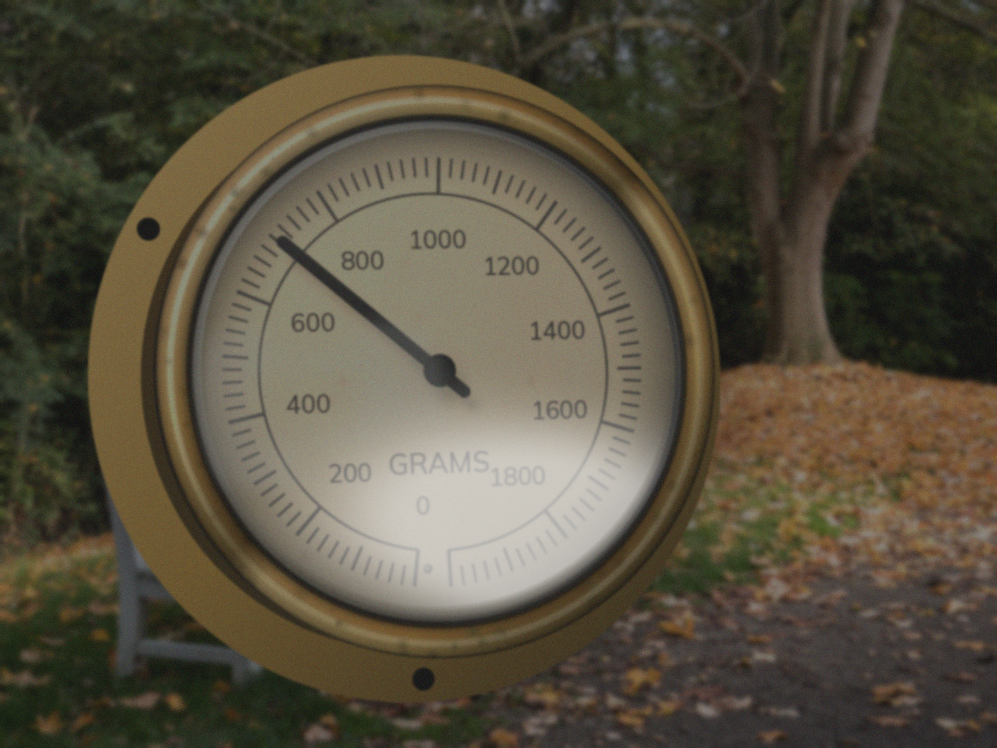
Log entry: 700 g
